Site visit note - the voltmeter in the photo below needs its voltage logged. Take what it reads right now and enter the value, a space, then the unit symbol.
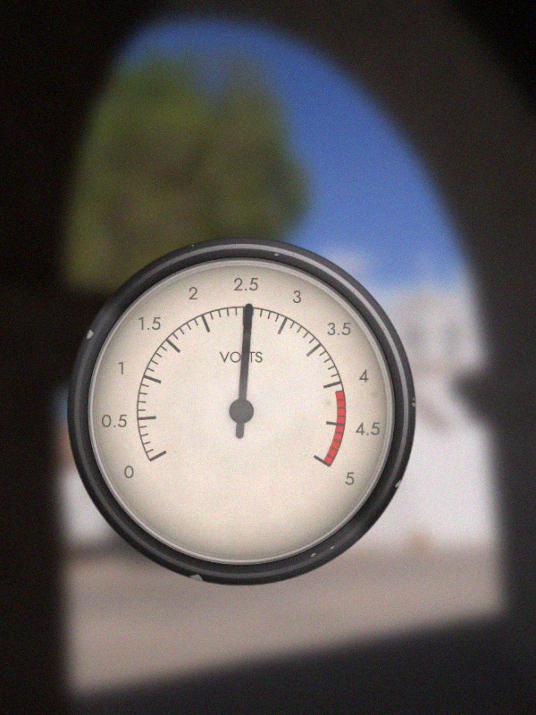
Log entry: 2.55 V
